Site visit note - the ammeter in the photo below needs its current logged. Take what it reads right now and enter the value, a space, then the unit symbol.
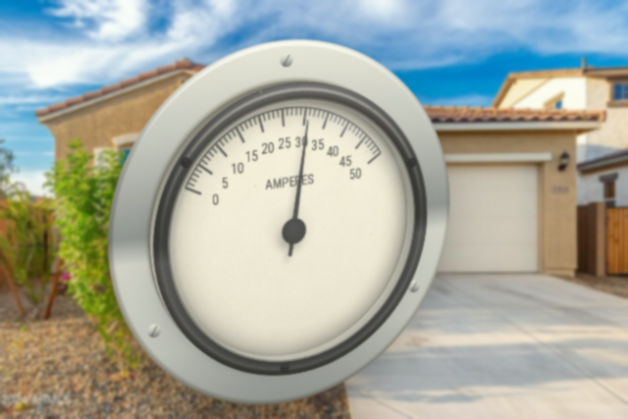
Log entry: 30 A
